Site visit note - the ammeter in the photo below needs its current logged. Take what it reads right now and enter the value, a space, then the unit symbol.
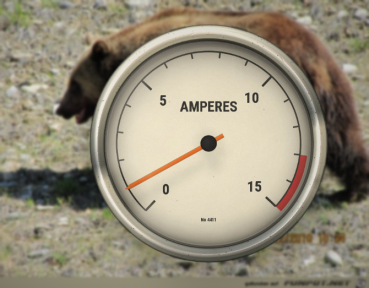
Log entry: 1 A
